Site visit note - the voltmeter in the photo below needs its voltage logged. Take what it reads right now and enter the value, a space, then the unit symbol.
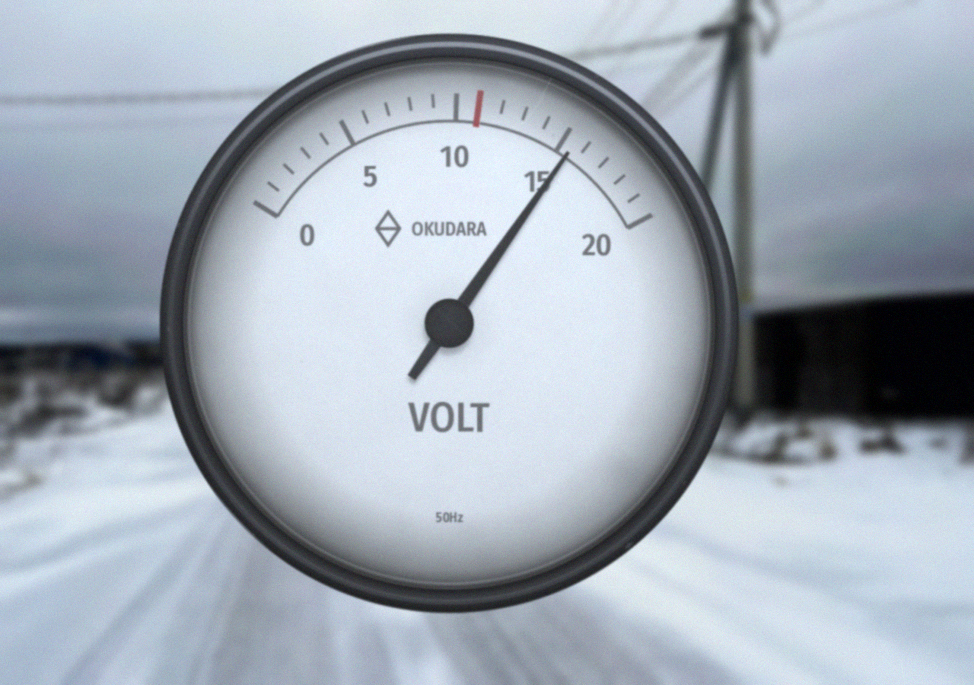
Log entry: 15.5 V
